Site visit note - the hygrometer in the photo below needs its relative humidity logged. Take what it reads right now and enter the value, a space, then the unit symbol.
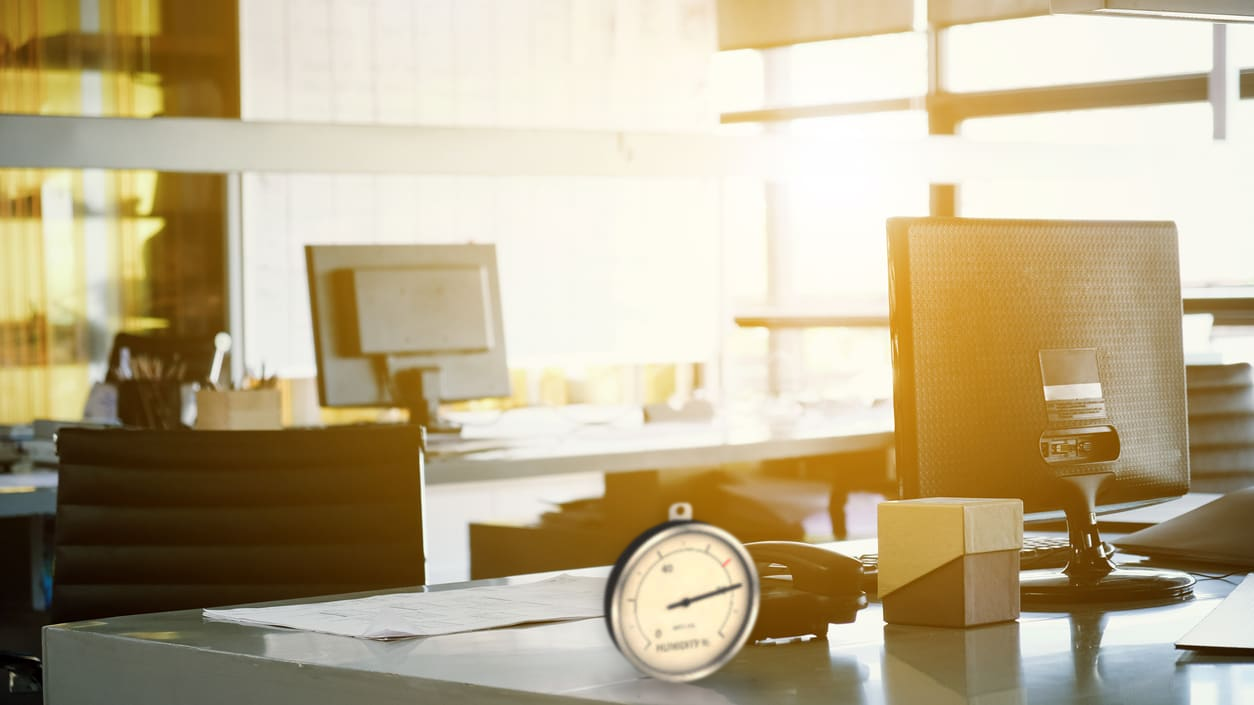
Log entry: 80 %
